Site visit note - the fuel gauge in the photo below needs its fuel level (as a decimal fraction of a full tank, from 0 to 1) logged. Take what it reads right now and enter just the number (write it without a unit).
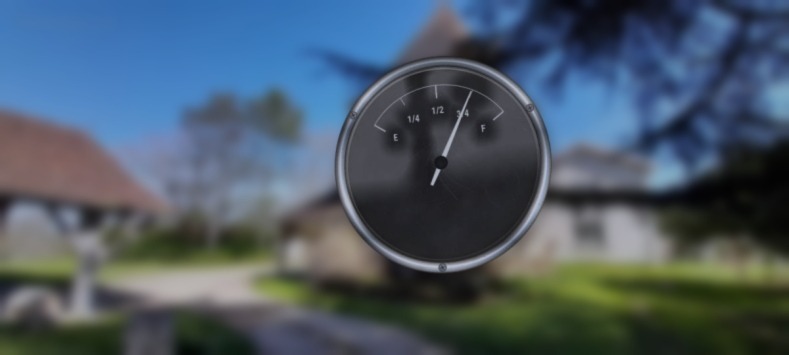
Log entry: 0.75
